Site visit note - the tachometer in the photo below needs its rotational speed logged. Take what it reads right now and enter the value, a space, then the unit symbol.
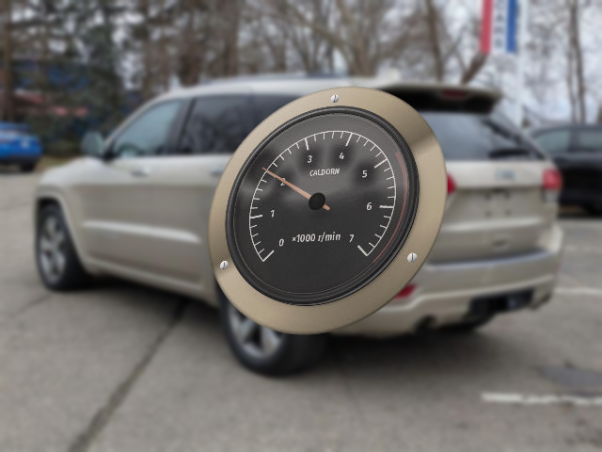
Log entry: 2000 rpm
